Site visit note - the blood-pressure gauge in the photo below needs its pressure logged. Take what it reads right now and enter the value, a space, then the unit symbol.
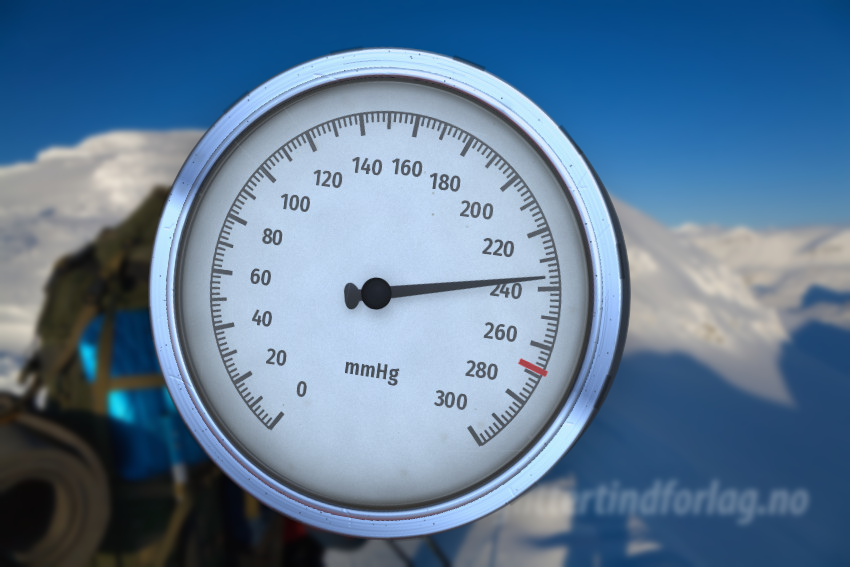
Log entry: 236 mmHg
